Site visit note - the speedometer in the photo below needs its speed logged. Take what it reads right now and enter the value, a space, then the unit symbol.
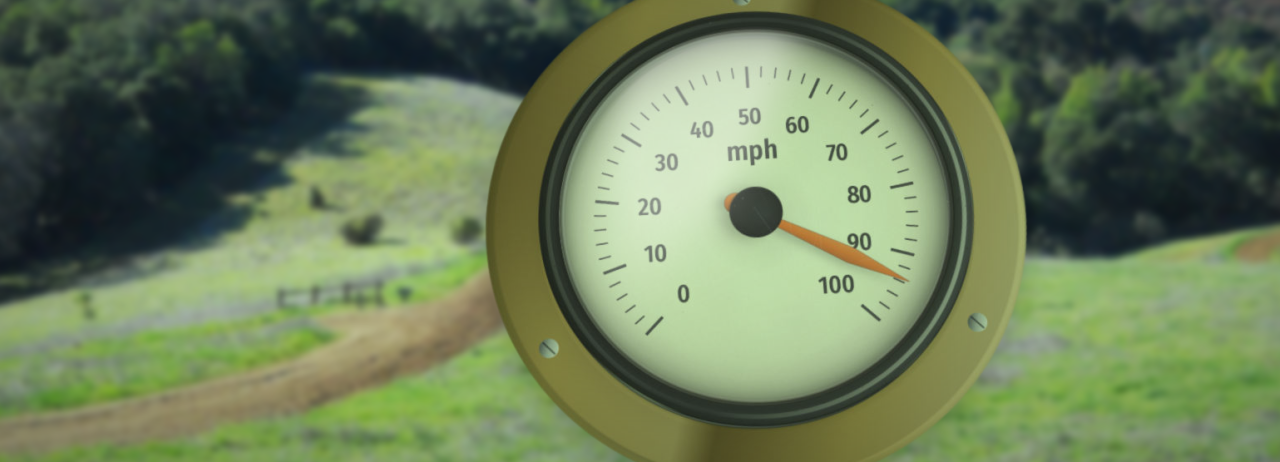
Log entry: 94 mph
